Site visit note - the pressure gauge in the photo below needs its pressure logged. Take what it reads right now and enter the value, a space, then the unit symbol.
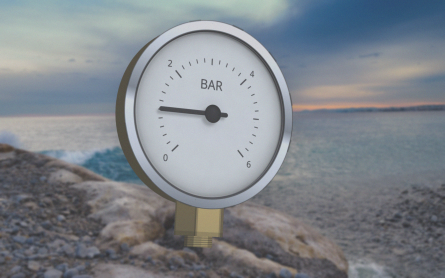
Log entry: 1 bar
